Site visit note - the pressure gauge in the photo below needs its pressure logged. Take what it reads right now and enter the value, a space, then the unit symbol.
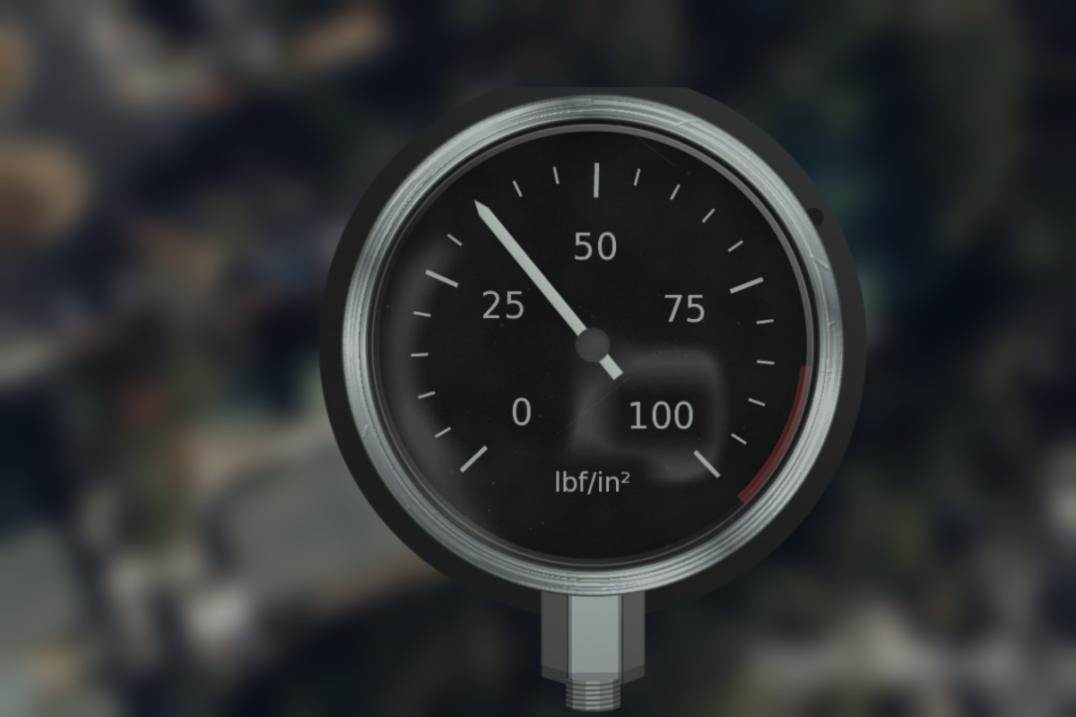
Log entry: 35 psi
